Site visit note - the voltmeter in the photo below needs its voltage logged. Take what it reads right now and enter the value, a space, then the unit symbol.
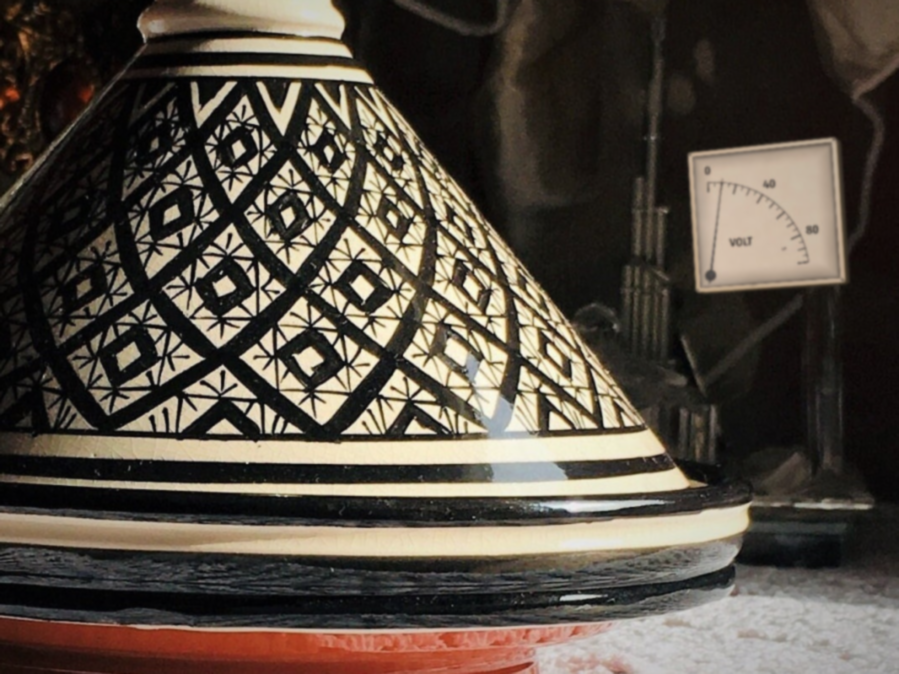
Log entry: 10 V
